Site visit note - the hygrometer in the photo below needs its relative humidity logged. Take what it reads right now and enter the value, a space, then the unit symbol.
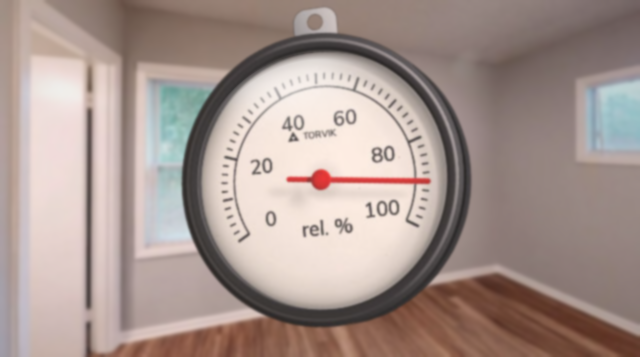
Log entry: 90 %
